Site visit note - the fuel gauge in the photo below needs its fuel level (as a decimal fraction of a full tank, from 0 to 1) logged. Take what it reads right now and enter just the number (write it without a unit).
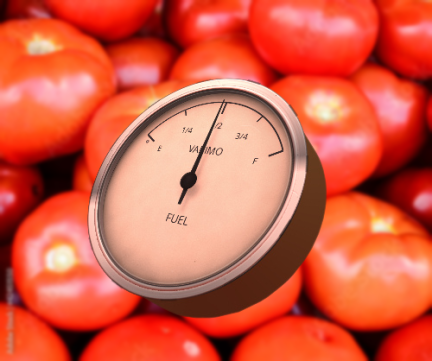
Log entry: 0.5
